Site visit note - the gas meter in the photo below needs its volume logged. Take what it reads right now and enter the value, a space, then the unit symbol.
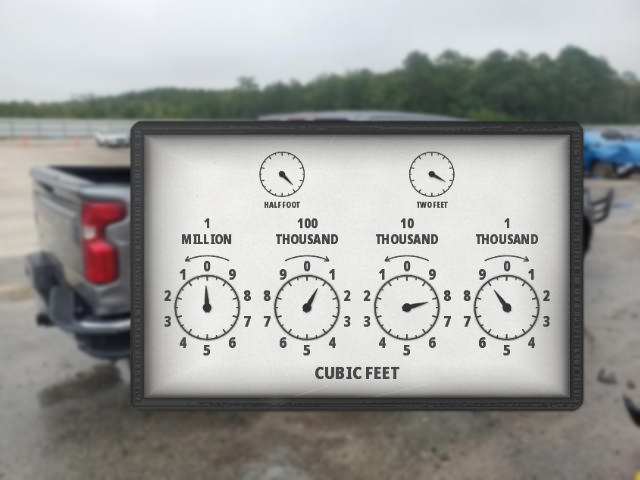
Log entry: 7900 ft³
